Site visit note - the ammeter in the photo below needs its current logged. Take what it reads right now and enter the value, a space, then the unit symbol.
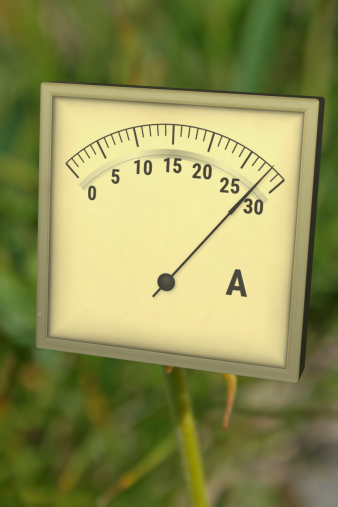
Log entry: 28 A
